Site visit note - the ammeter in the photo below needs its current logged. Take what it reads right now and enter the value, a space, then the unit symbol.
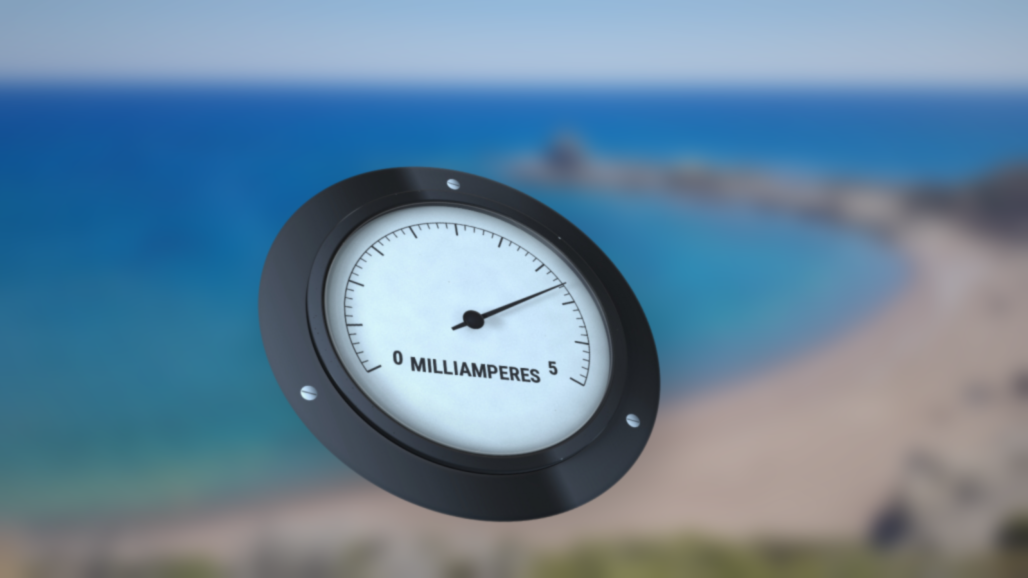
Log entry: 3.8 mA
